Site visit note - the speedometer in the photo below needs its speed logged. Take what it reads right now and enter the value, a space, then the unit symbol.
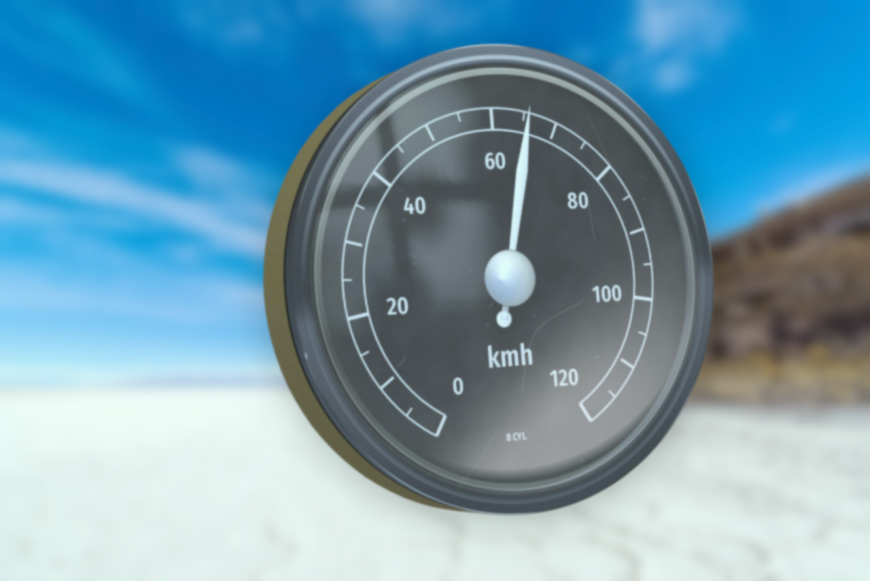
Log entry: 65 km/h
